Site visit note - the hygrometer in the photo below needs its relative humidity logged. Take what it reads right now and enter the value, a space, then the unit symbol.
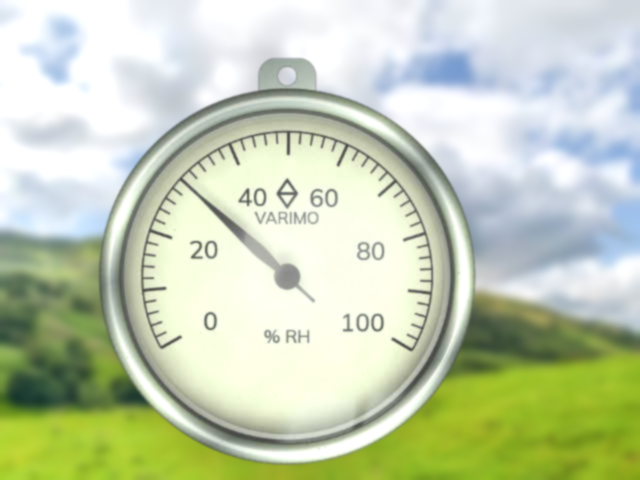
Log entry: 30 %
